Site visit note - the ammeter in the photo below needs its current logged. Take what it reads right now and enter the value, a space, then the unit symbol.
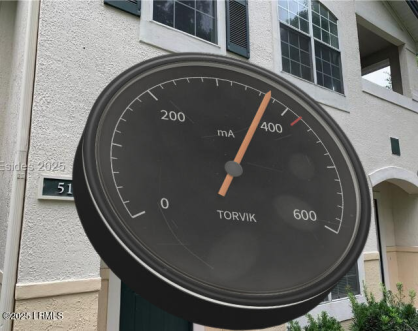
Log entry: 370 mA
